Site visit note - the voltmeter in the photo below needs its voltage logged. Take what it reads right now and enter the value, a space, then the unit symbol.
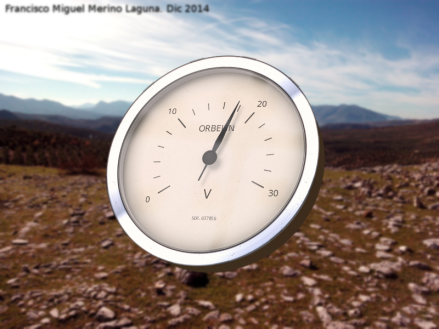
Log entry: 18 V
